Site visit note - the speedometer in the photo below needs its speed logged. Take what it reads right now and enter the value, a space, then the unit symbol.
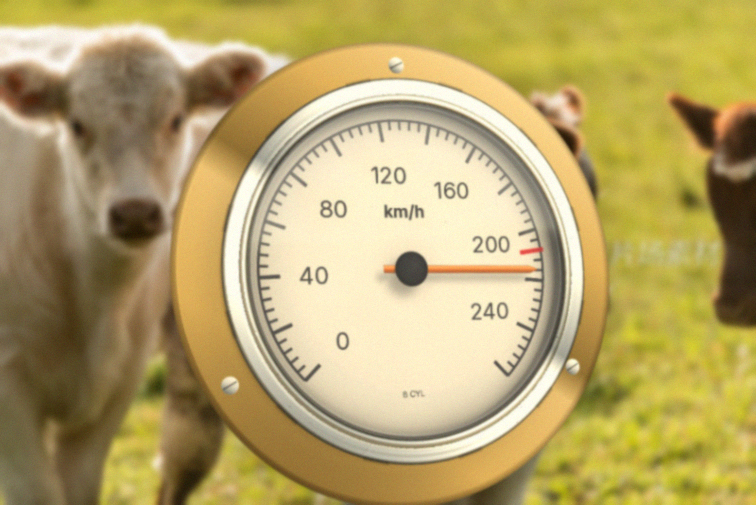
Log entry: 216 km/h
